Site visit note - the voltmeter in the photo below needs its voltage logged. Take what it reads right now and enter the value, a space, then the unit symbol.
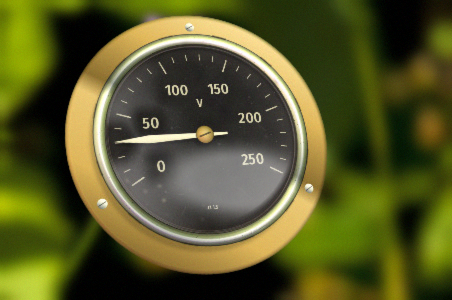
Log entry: 30 V
